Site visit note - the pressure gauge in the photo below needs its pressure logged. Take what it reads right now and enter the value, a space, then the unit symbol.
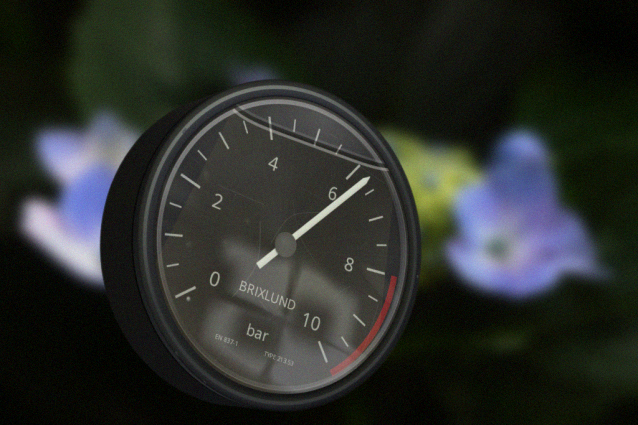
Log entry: 6.25 bar
